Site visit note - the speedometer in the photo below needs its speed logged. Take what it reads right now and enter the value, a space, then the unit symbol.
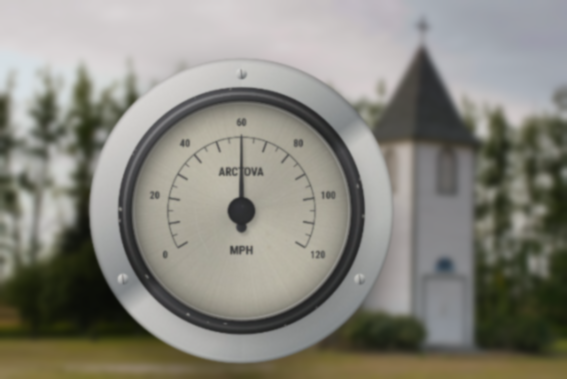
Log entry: 60 mph
